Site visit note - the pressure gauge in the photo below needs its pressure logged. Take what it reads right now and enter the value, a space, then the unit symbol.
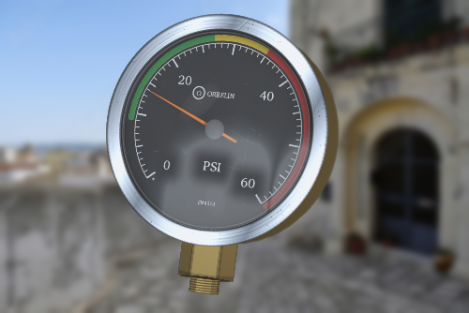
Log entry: 14 psi
